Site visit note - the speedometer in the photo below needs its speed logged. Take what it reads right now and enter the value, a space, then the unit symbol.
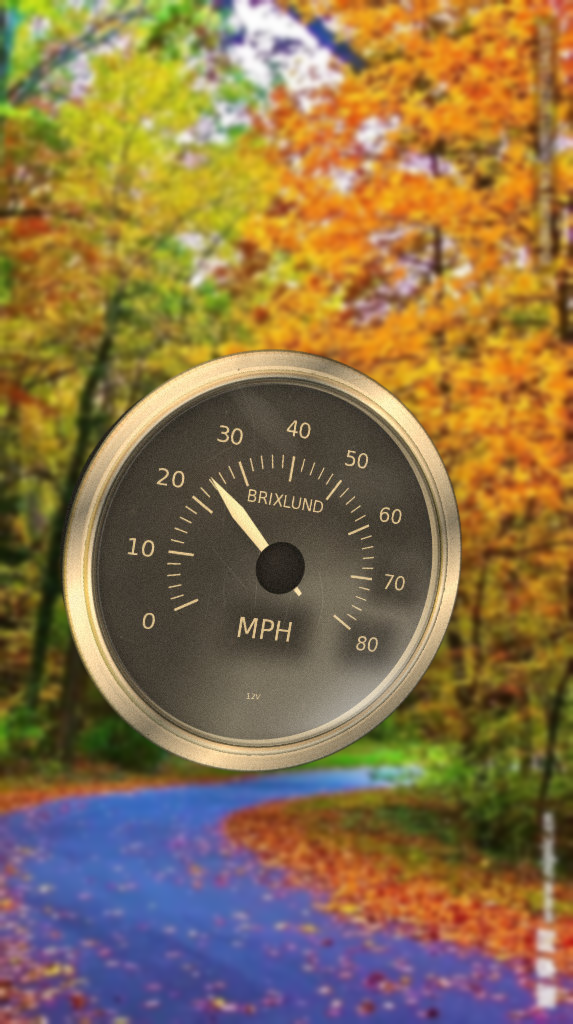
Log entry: 24 mph
